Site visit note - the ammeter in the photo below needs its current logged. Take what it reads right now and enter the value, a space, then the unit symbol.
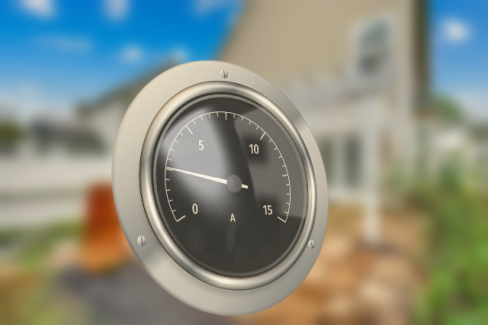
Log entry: 2.5 A
